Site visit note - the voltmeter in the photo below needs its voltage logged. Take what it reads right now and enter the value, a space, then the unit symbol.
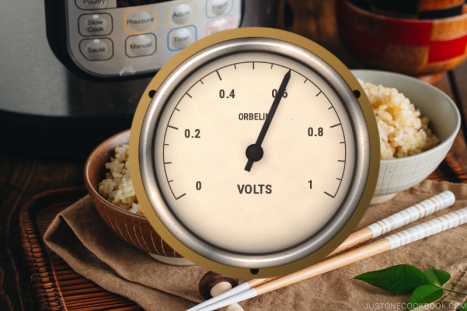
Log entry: 0.6 V
